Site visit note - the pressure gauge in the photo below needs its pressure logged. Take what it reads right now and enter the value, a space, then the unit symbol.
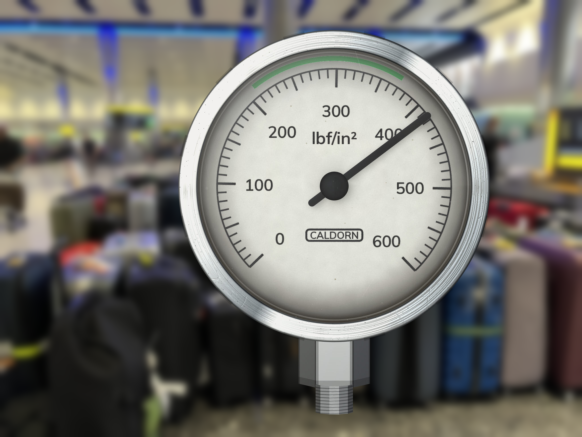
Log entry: 415 psi
